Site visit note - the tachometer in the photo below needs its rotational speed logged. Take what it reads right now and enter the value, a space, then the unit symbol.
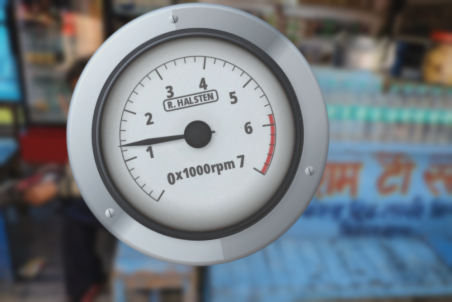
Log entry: 1300 rpm
